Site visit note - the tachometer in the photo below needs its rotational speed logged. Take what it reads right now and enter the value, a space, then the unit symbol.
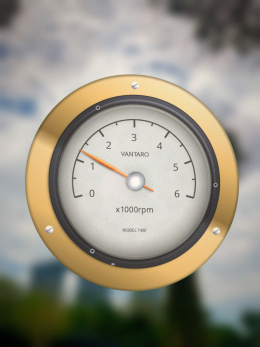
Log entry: 1250 rpm
